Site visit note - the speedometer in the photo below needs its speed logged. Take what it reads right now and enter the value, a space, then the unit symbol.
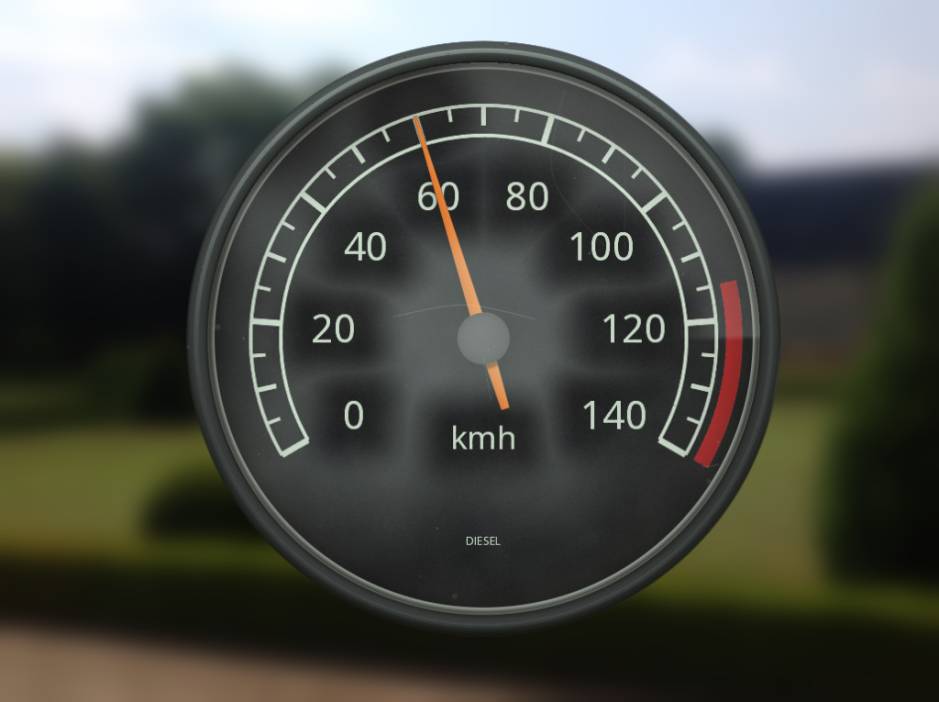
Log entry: 60 km/h
